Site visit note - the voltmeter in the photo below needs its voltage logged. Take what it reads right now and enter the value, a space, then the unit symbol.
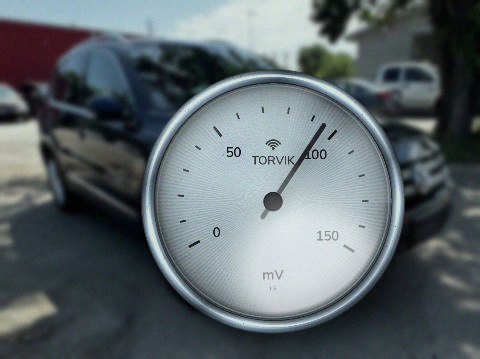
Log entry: 95 mV
